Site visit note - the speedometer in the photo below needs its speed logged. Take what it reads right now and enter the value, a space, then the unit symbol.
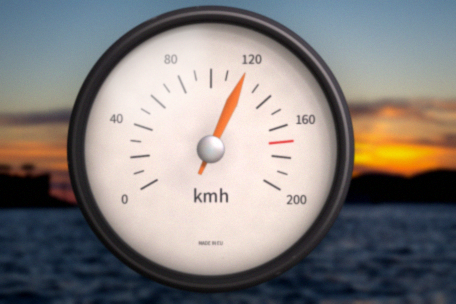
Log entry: 120 km/h
